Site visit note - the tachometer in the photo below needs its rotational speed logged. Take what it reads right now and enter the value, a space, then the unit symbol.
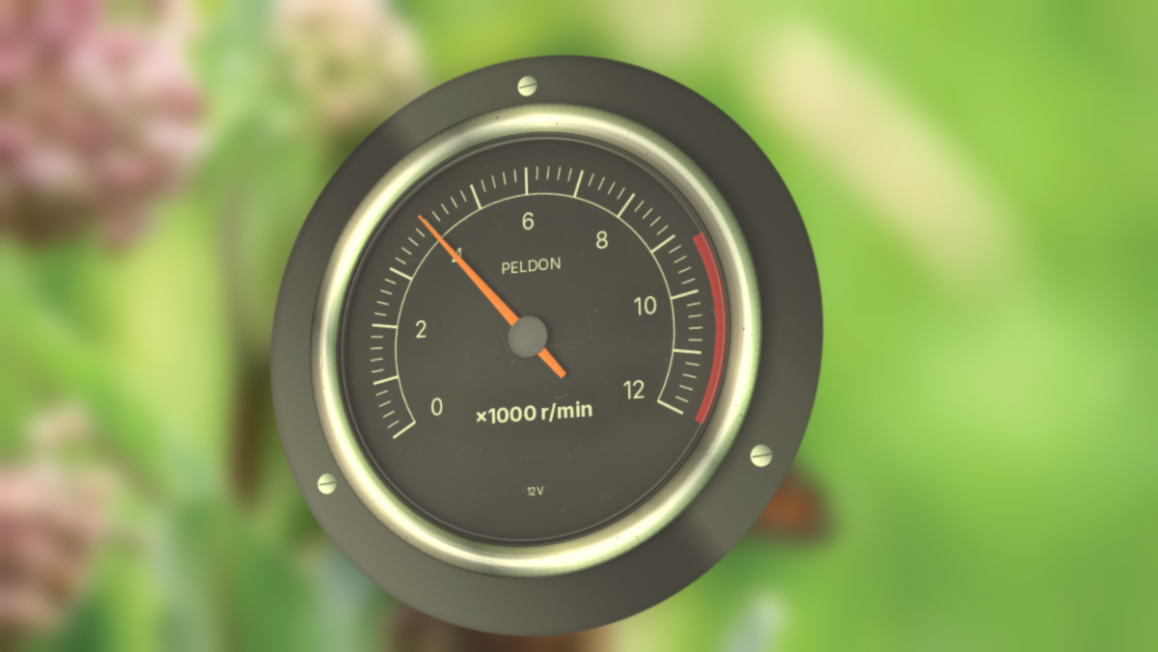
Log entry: 4000 rpm
